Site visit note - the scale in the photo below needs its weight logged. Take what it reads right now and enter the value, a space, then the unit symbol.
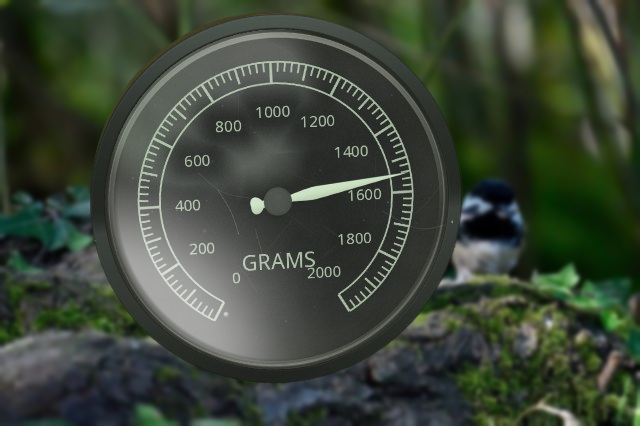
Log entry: 1540 g
